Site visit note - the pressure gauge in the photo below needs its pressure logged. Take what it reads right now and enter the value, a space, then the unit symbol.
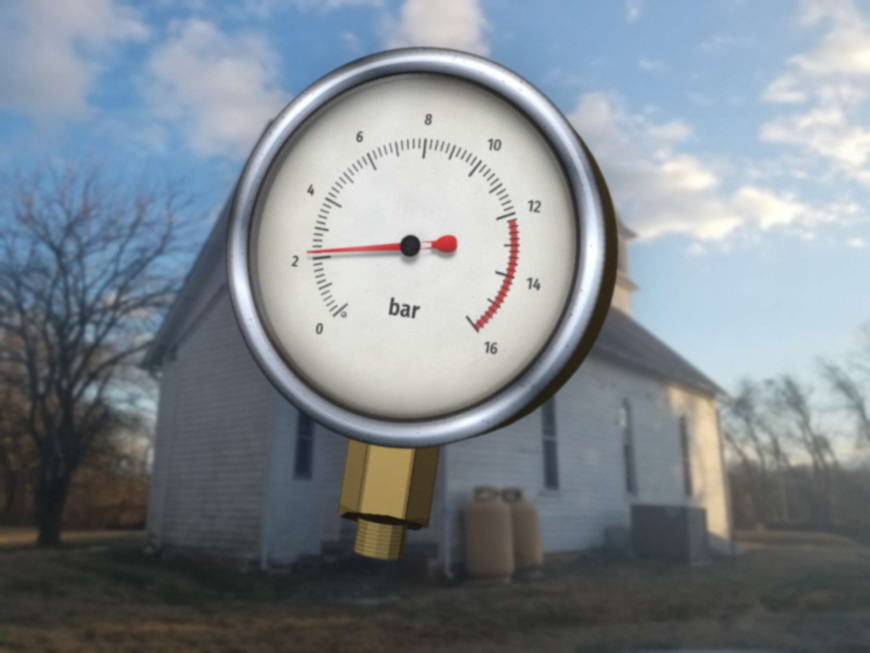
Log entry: 2.2 bar
